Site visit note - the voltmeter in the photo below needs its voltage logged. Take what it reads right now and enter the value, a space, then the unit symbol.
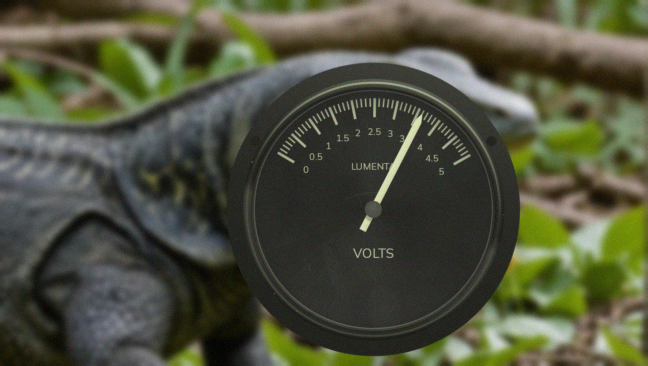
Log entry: 3.6 V
